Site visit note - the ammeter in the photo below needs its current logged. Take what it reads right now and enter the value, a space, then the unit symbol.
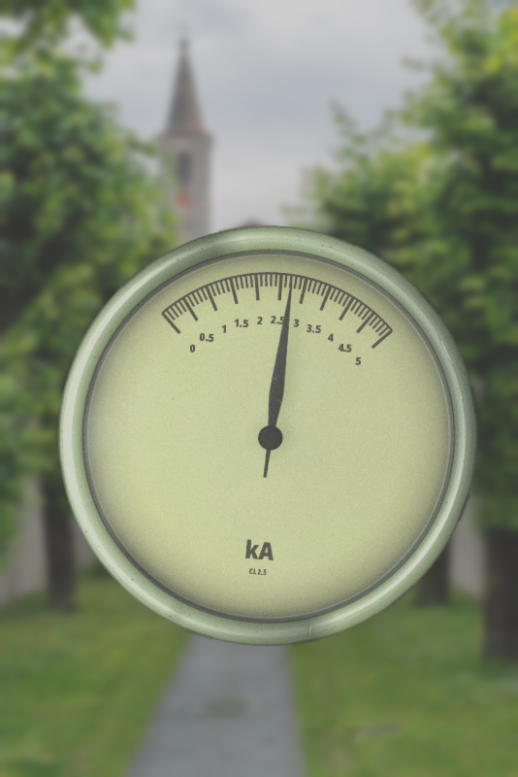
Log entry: 2.7 kA
